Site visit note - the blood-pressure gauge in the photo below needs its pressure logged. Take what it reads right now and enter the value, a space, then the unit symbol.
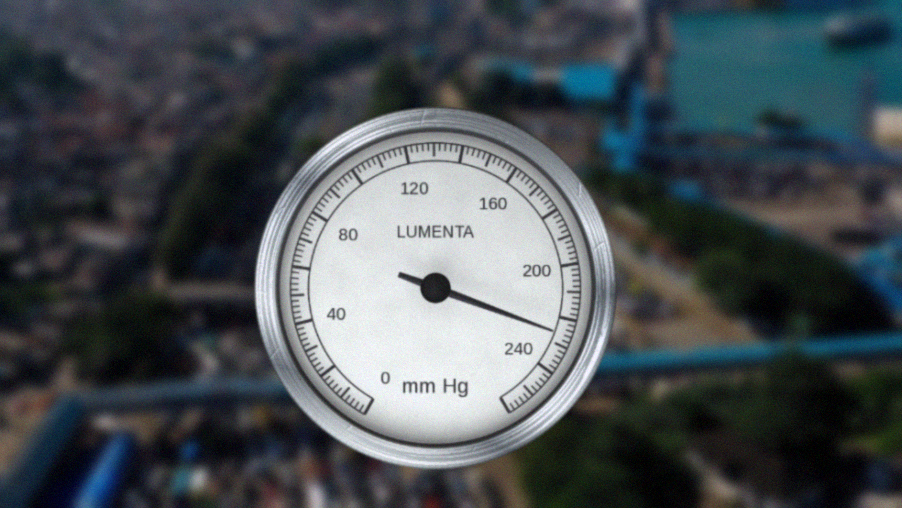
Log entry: 226 mmHg
